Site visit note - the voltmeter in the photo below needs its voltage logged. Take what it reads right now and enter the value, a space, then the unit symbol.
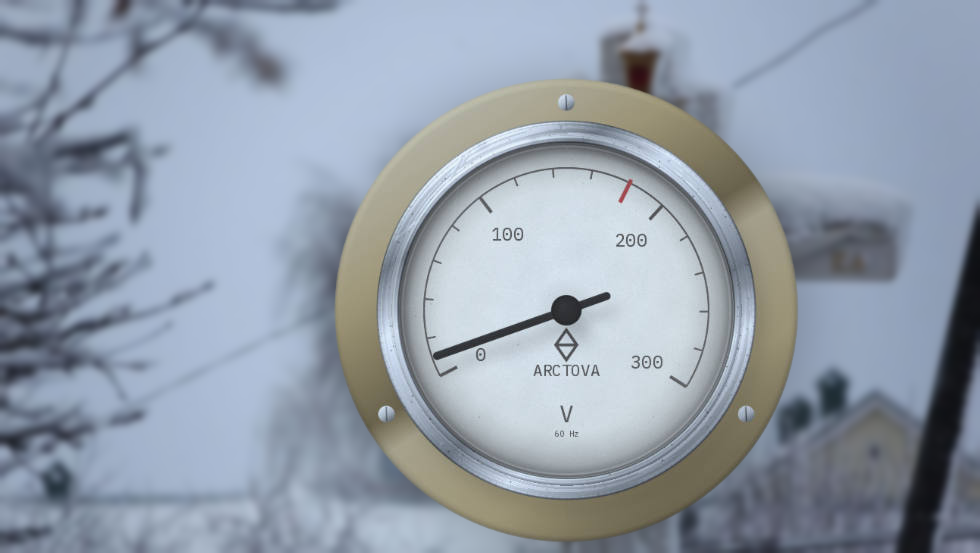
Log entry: 10 V
